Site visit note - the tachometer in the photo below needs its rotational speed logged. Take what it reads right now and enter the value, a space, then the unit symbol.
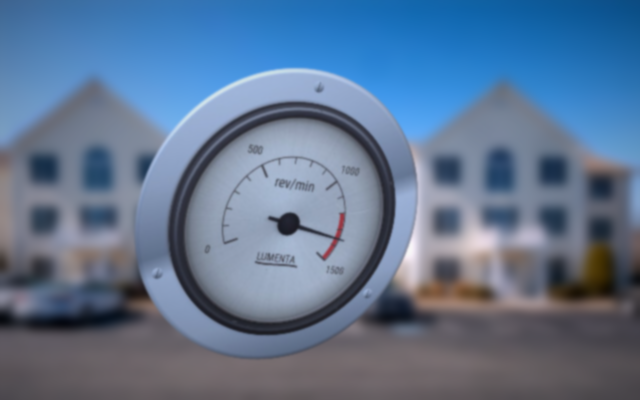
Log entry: 1350 rpm
